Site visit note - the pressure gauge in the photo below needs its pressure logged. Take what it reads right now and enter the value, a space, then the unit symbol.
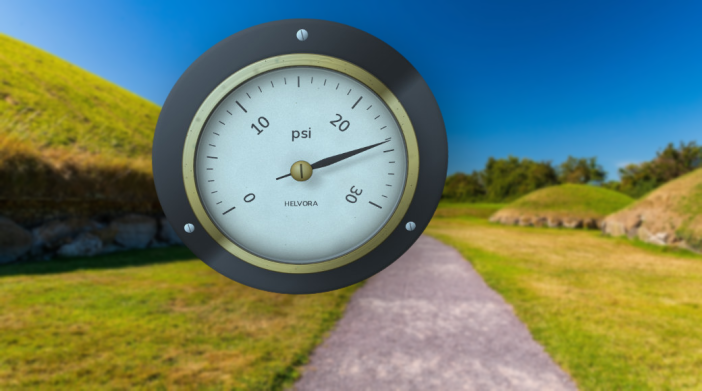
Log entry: 24 psi
